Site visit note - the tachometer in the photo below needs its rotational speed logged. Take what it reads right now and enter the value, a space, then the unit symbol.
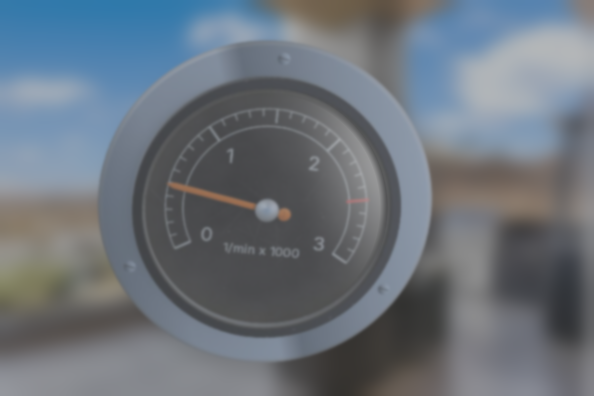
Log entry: 500 rpm
